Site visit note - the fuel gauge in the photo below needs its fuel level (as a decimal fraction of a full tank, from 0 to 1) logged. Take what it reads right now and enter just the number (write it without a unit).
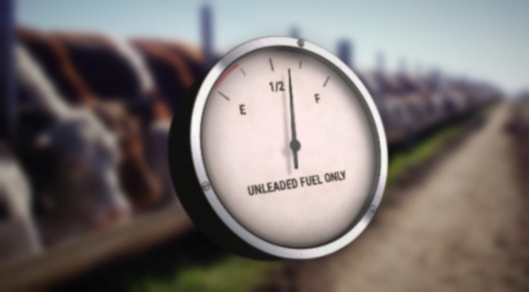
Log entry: 0.625
